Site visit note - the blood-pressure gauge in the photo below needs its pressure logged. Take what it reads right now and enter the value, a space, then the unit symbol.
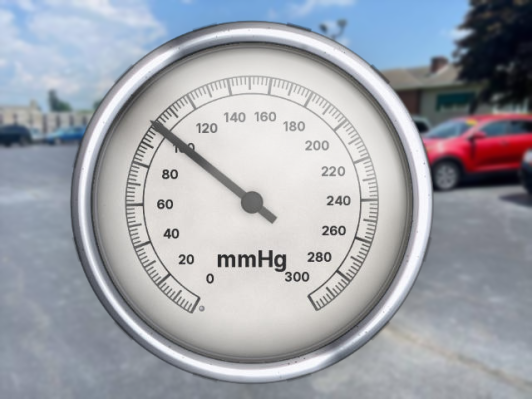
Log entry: 100 mmHg
